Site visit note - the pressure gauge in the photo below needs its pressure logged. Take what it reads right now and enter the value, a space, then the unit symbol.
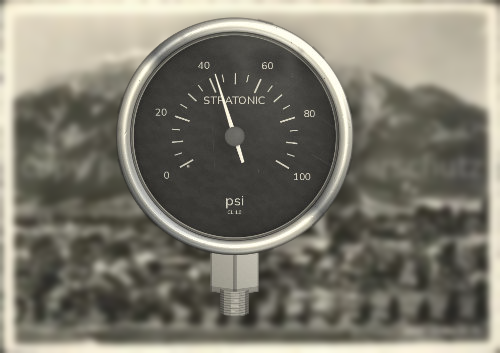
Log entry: 42.5 psi
